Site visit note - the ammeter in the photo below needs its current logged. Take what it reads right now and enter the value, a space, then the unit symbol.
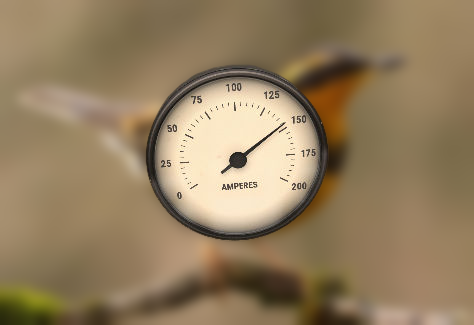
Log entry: 145 A
